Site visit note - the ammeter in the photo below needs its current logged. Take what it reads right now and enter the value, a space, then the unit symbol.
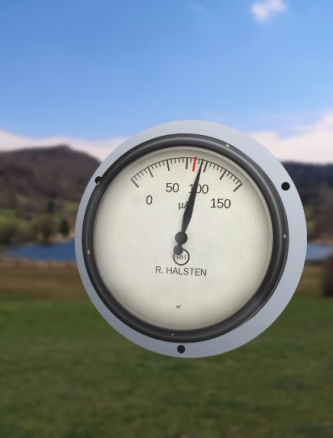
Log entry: 95 µA
